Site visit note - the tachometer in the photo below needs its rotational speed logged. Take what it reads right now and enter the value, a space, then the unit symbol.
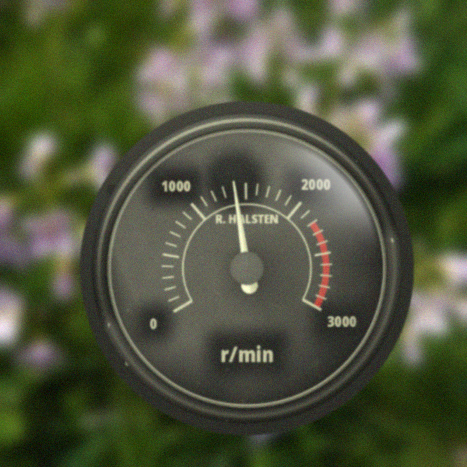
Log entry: 1400 rpm
